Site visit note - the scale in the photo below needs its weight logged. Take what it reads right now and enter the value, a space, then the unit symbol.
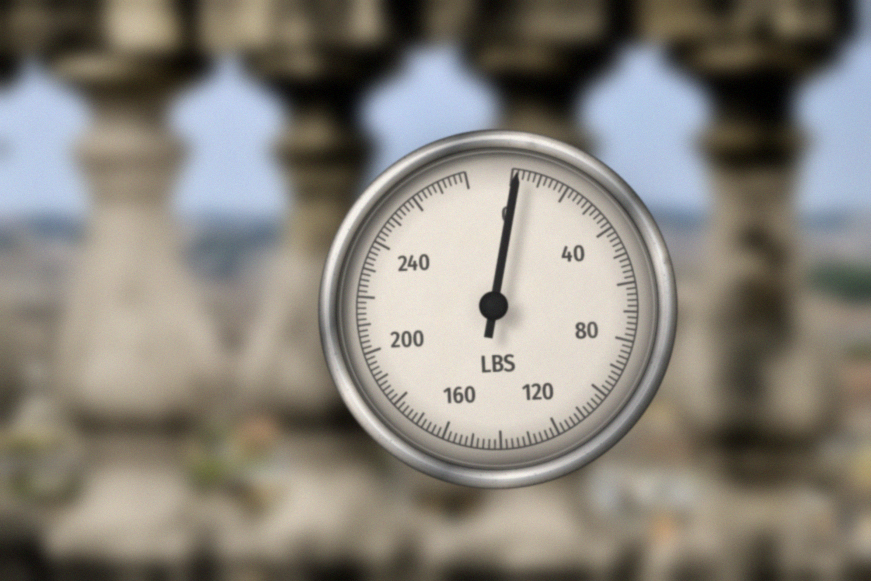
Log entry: 2 lb
